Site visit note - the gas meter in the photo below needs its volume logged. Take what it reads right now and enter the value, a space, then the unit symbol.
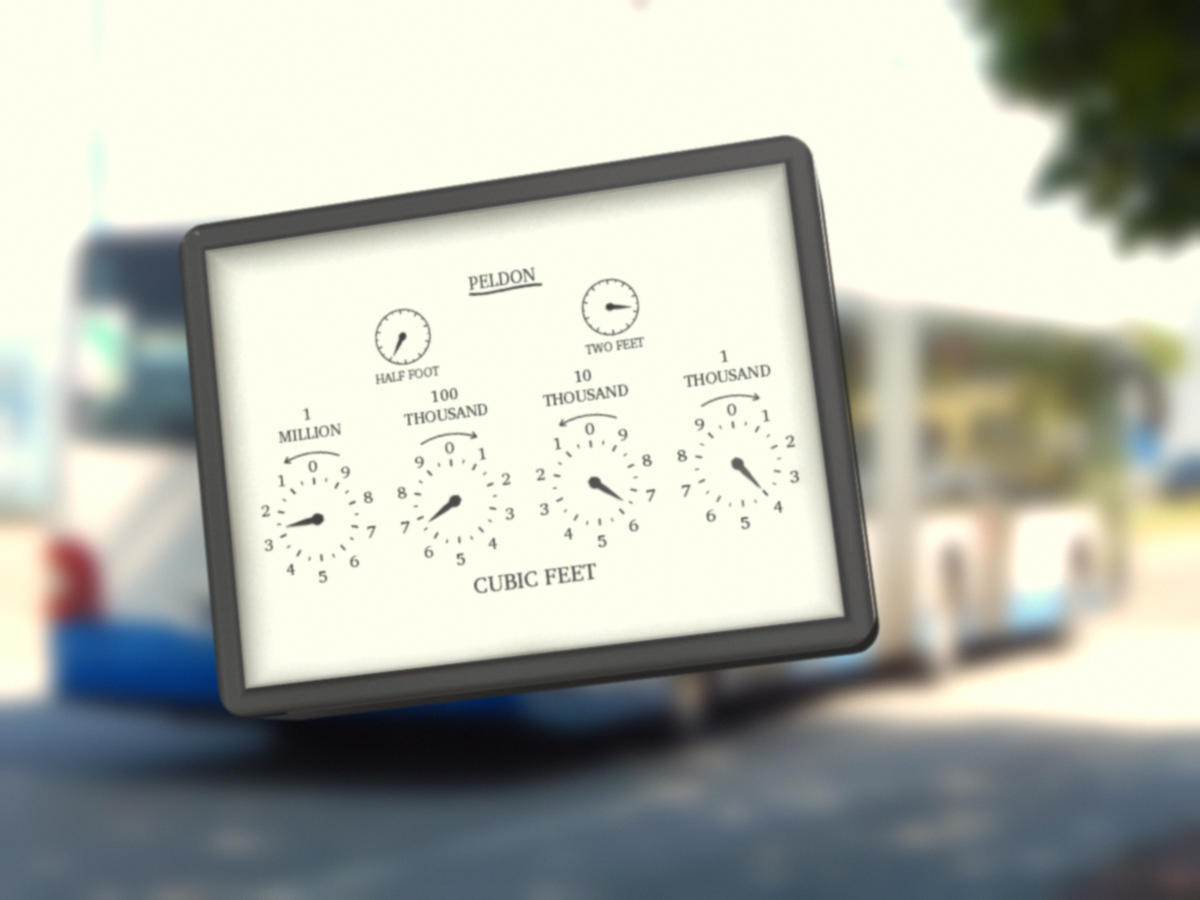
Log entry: 266400 ft³
